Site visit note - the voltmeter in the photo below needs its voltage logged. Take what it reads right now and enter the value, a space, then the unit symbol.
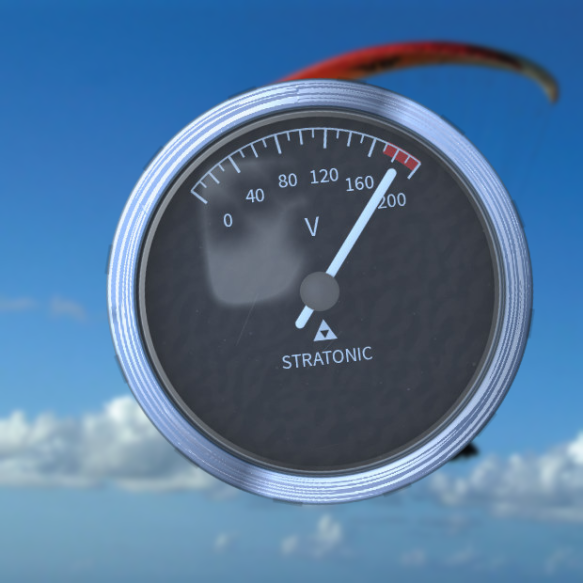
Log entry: 185 V
